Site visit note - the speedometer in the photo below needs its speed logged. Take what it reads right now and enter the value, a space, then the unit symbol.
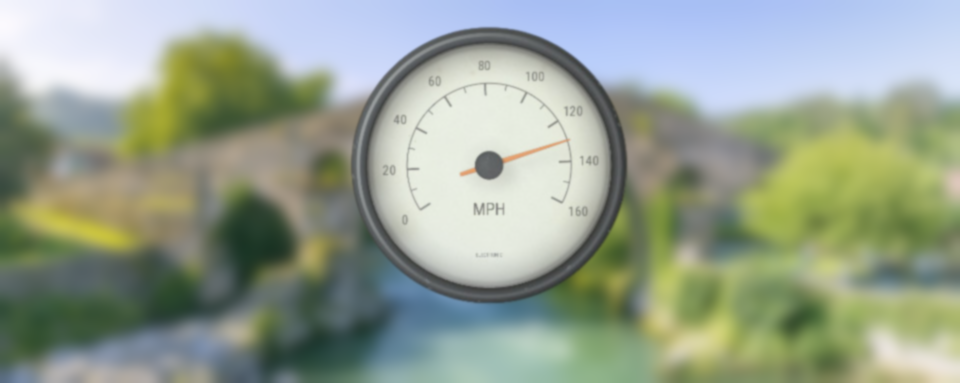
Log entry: 130 mph
